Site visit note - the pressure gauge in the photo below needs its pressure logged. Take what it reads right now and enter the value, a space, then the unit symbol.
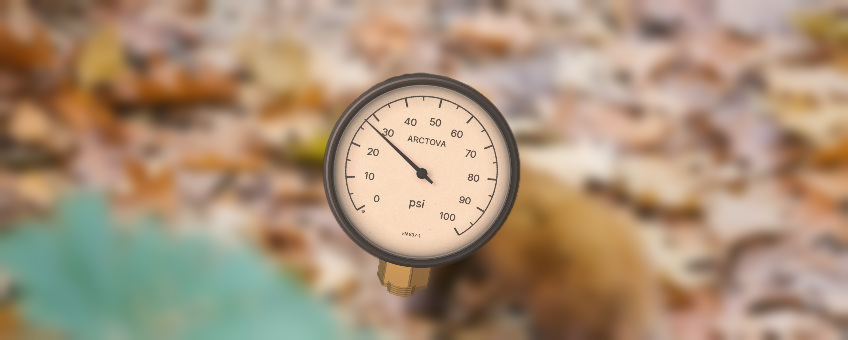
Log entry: 27.5 psi
